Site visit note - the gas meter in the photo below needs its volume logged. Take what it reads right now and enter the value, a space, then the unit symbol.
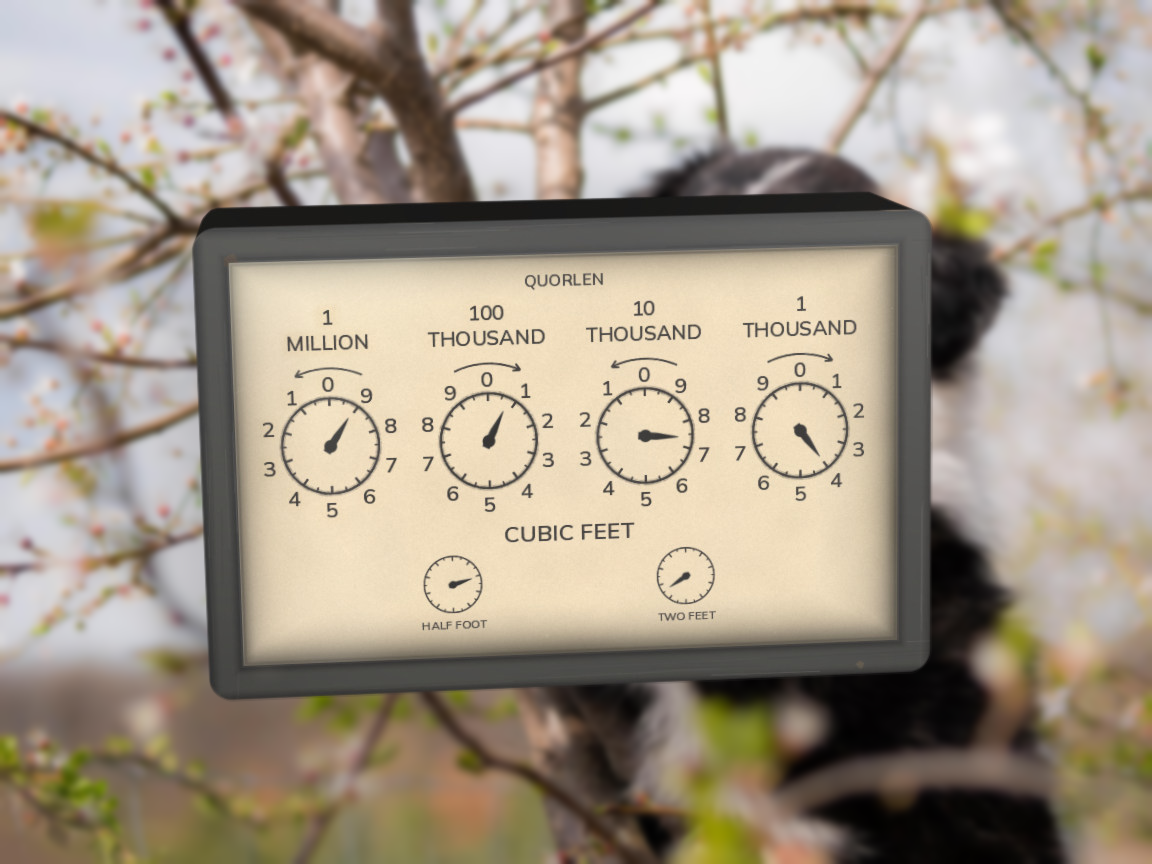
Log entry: 907400 ft³
